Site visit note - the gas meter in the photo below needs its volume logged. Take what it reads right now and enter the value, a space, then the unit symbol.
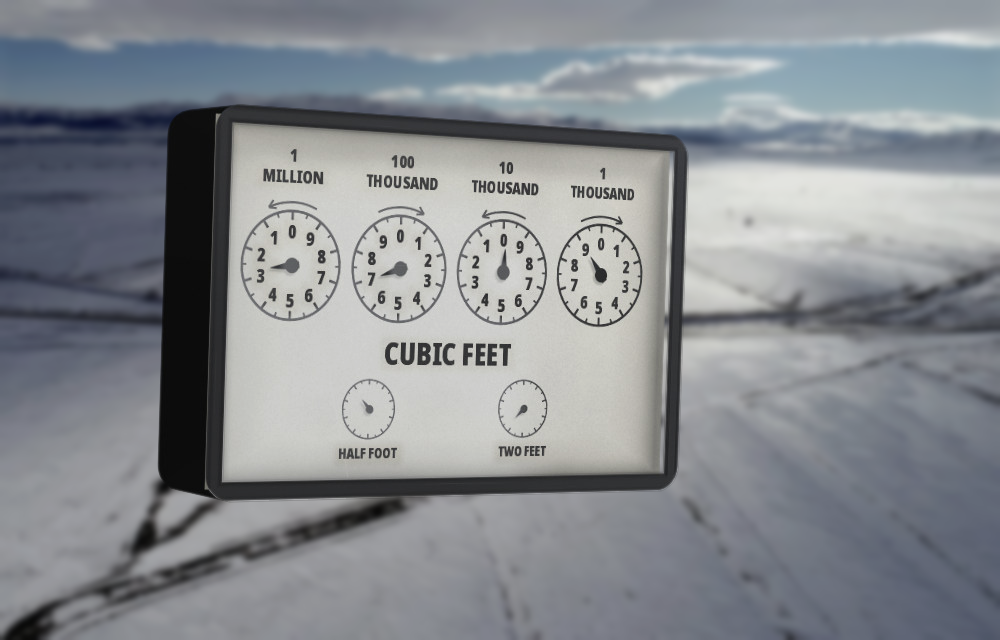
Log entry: 269900 ft³
